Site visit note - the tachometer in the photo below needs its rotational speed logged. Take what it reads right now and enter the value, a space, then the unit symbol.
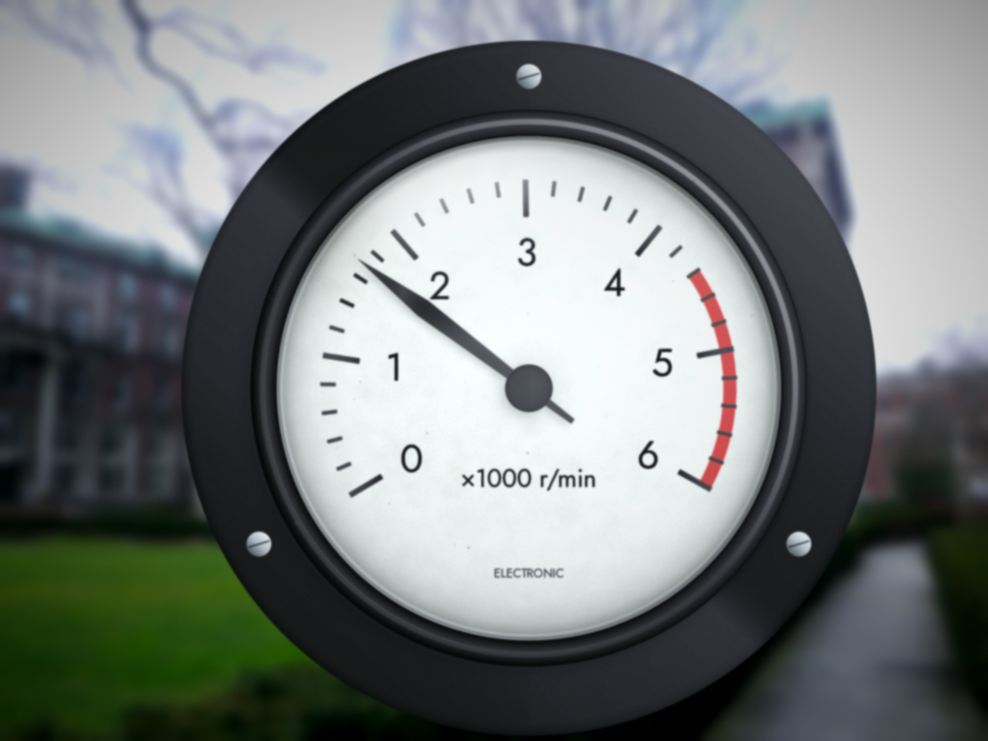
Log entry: 1700 rpm
